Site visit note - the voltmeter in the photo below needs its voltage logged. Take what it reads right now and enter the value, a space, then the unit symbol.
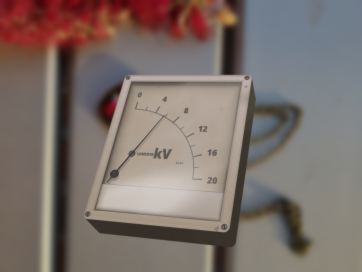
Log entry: 6 kV
